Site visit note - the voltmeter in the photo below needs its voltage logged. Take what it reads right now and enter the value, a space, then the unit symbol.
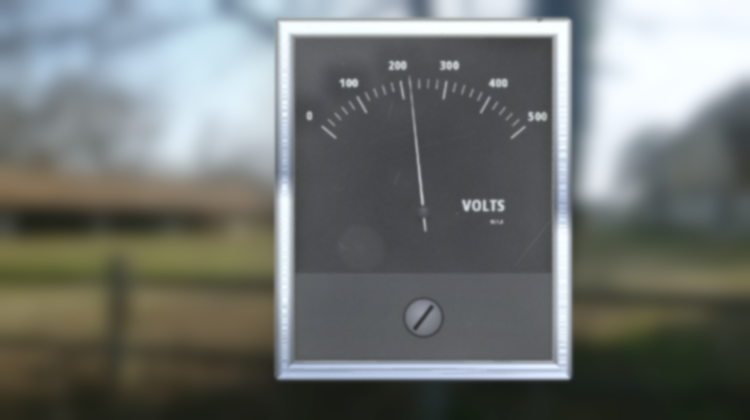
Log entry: 220 V
